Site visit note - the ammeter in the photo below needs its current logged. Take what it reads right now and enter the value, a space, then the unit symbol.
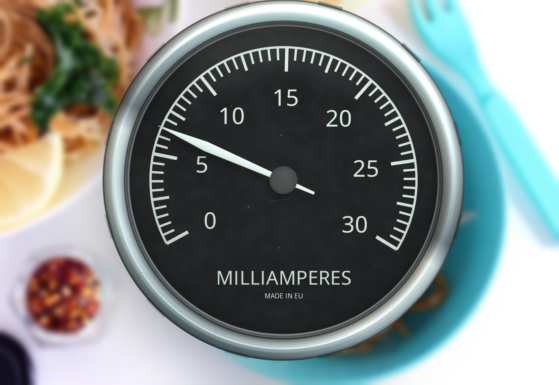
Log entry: 6.5 mA
